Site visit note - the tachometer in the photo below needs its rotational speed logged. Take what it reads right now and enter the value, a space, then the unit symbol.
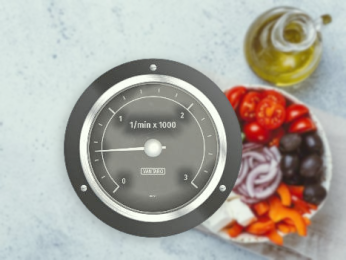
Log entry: 500 rpm
